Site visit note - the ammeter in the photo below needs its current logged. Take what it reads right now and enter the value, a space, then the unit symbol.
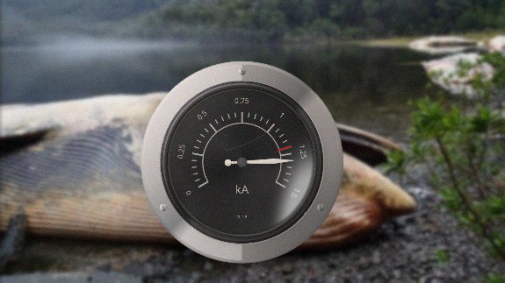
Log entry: 1.3 kA
